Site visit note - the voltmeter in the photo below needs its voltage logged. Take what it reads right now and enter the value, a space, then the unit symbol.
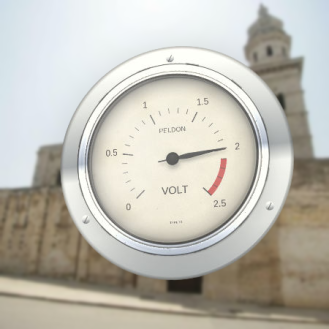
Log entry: 2 V
